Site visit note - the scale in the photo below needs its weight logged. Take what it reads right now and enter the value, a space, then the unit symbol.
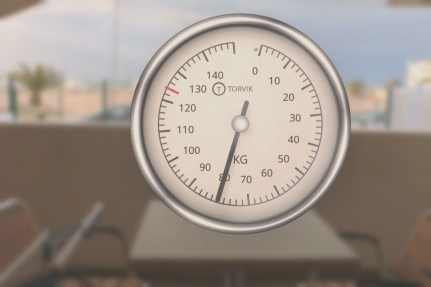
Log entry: 80 kg
